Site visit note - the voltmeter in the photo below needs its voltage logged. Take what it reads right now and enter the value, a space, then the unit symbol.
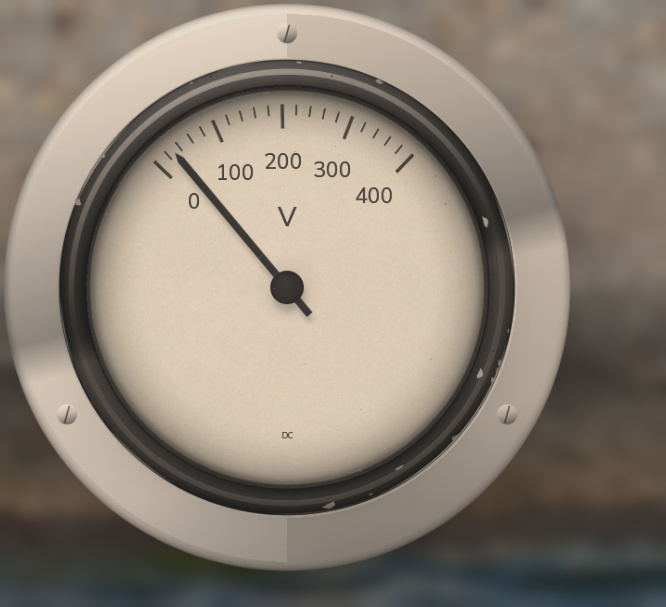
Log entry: 30 V
